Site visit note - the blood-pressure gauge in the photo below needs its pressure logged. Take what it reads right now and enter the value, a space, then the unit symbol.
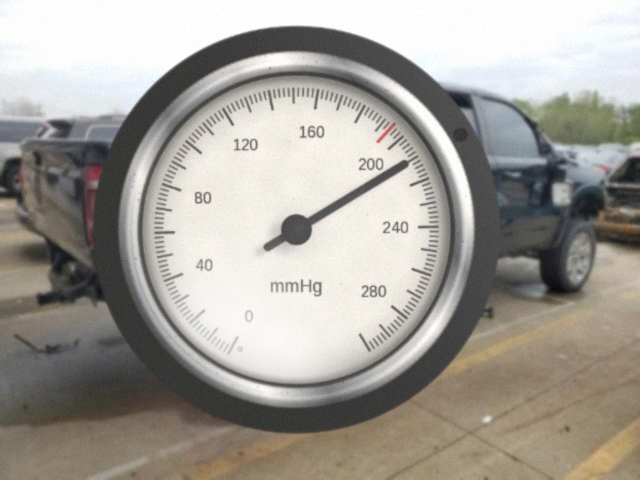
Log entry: 210 mmHg
